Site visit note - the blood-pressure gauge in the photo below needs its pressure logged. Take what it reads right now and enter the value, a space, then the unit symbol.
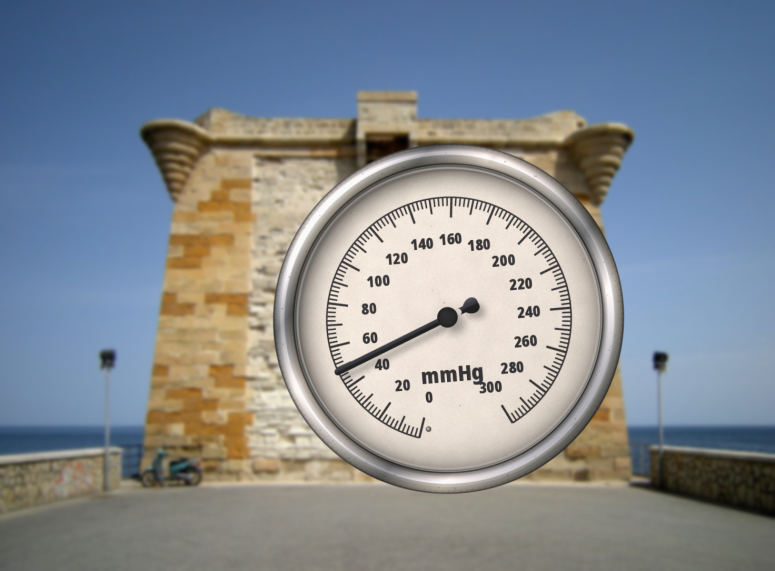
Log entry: 48 mmHg
